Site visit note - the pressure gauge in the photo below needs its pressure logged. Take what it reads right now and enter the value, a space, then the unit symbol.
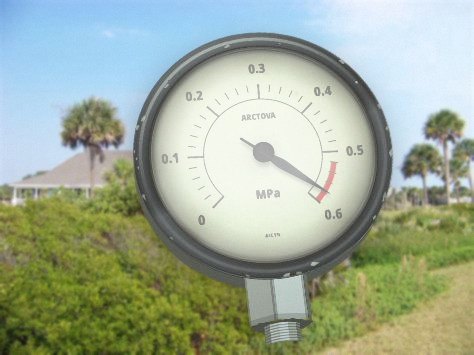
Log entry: 0.58 MPa
